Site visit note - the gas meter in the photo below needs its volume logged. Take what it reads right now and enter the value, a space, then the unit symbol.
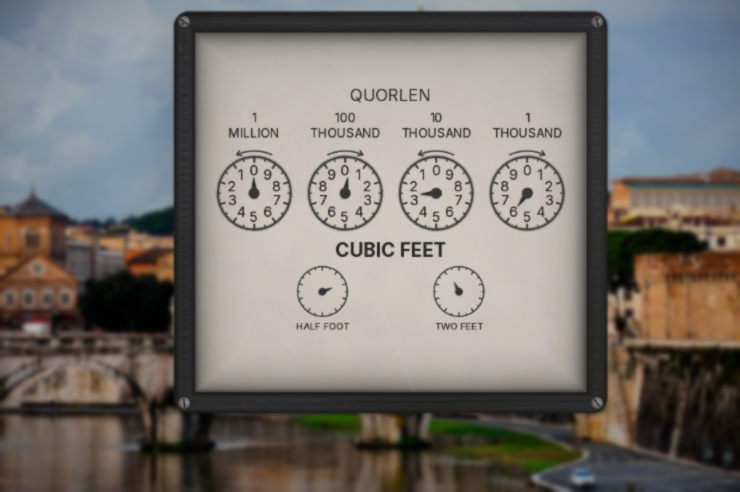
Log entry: 2600 ft³
